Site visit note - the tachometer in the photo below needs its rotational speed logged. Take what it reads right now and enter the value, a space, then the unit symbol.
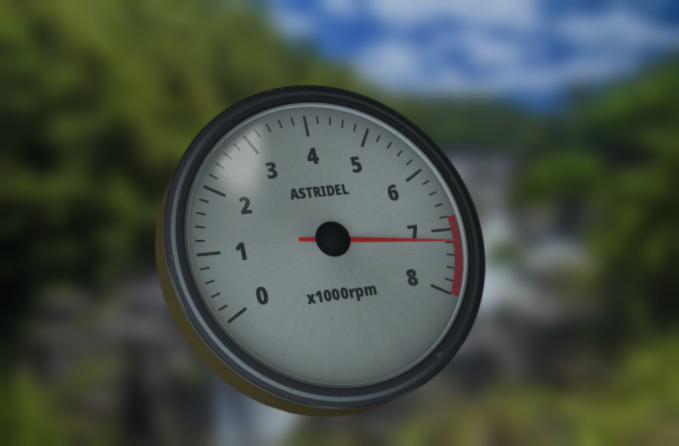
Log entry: 7200 rpm
